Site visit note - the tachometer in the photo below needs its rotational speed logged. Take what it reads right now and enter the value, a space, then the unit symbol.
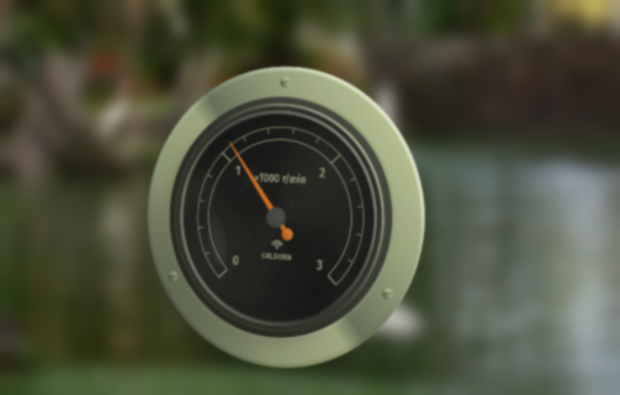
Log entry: 1100 rpm
